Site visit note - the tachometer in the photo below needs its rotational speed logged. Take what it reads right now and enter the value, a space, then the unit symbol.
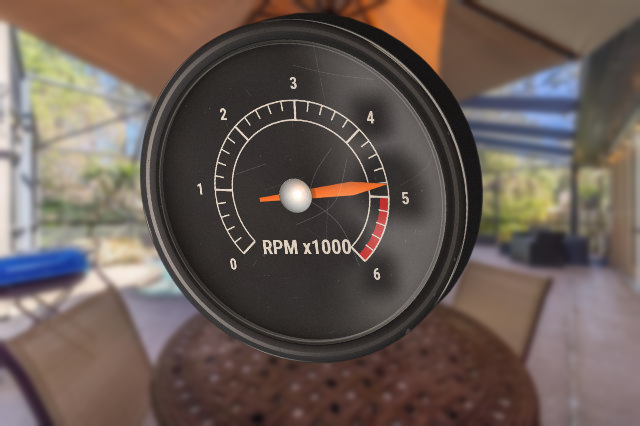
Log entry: 4800 rpm
